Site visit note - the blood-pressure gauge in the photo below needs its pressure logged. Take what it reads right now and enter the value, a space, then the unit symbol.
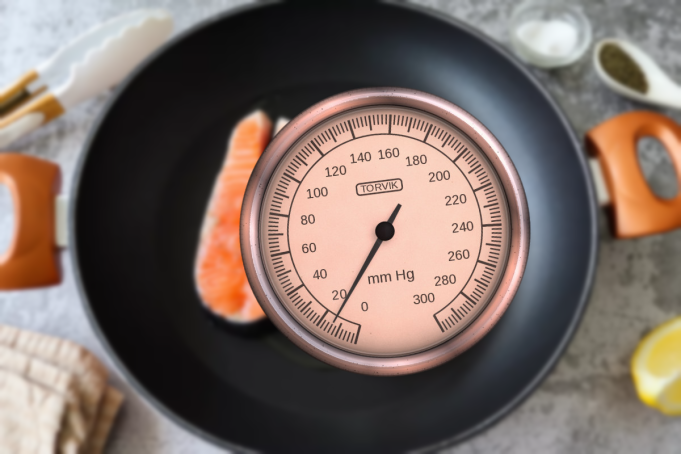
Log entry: 14 mmHg
